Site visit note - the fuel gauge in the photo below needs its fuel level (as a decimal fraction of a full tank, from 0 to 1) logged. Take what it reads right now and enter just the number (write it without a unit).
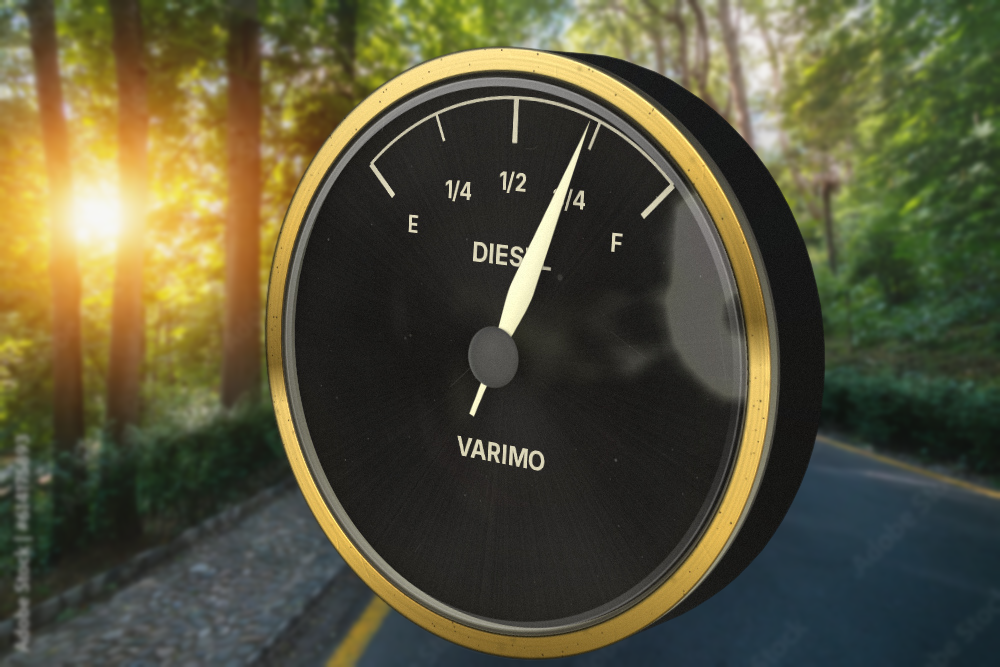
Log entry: 0.75
